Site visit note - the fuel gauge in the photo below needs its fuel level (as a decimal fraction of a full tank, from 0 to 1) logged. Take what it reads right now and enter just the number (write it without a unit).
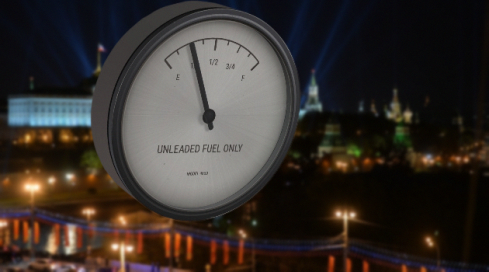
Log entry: 0.25
